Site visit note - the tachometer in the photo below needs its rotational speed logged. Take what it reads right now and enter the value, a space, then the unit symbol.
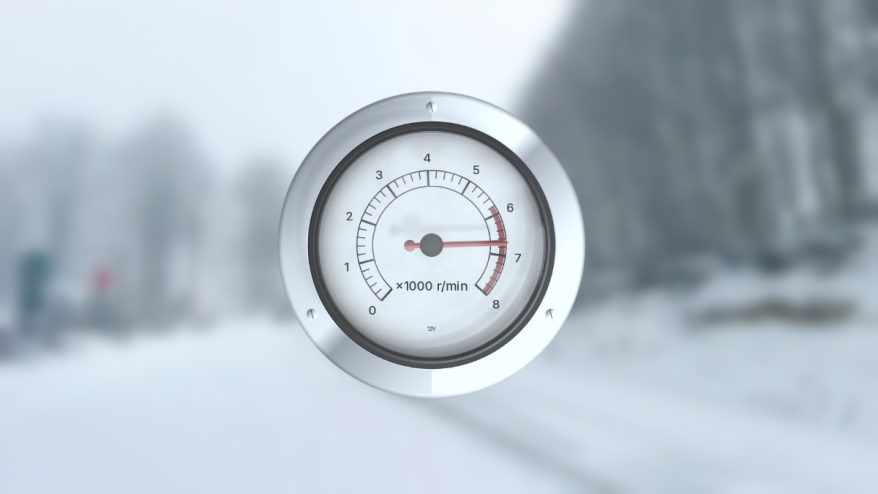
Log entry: 6700 rpm
